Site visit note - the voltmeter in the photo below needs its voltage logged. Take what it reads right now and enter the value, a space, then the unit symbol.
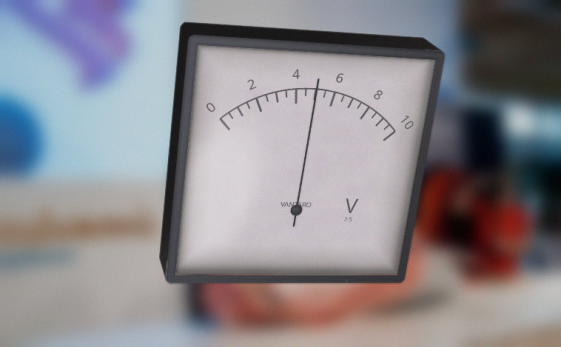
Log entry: 5 V
